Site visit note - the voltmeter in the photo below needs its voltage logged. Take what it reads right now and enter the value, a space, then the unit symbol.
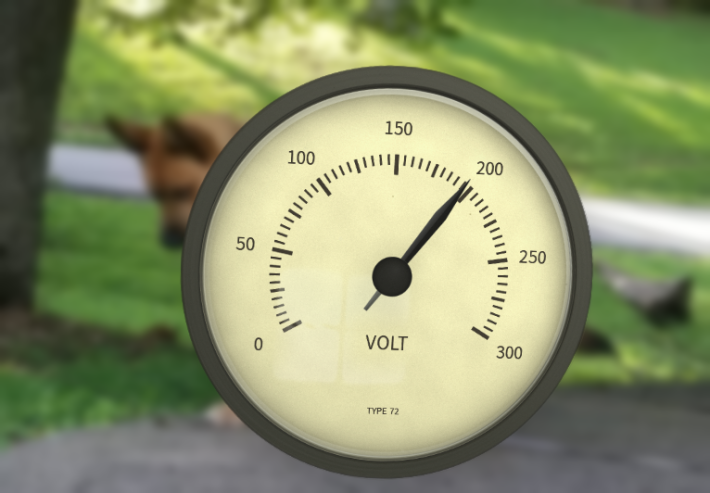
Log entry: 195 V
